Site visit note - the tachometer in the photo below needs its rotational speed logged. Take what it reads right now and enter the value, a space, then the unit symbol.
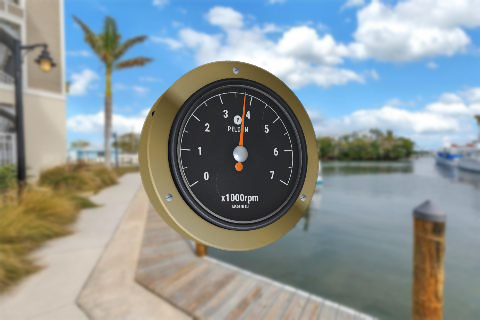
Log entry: 3750 rpm
